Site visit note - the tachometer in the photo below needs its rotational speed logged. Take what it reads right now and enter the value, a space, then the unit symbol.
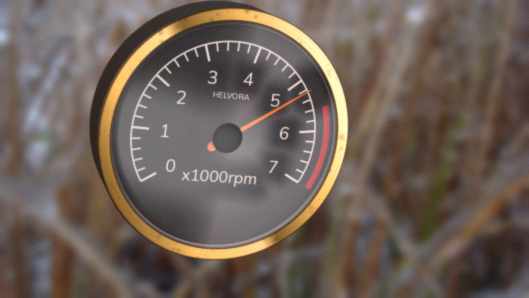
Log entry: 5200 rpm
